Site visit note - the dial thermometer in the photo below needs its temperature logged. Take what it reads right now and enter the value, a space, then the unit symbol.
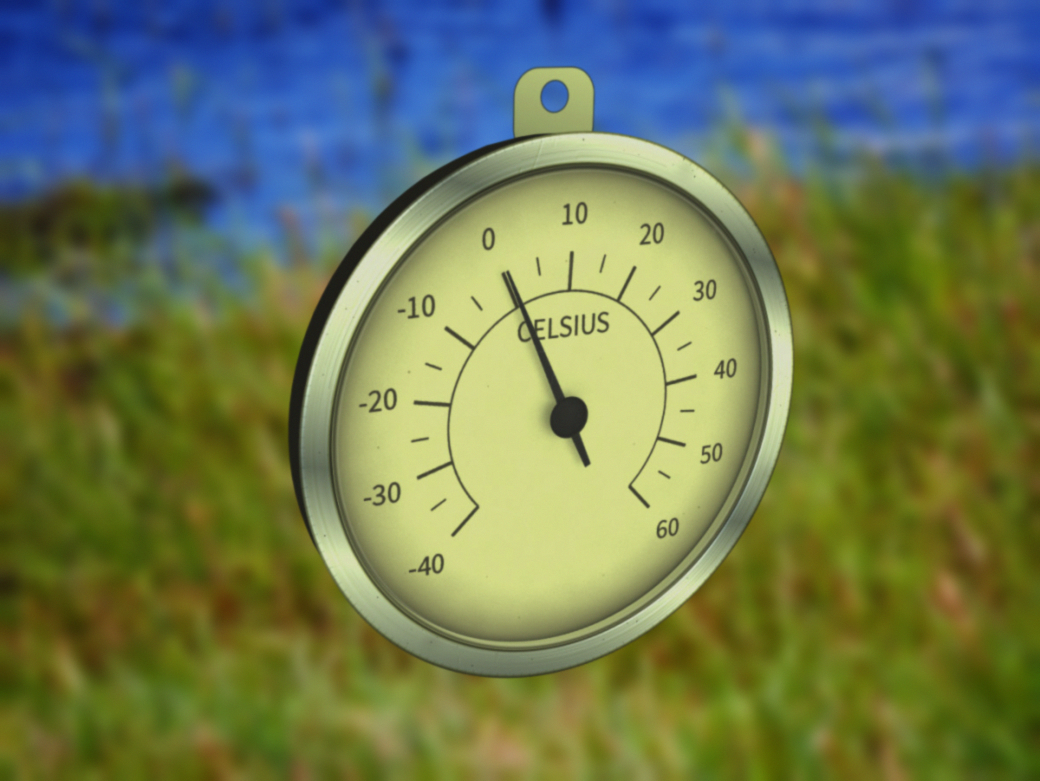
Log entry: 0 °C
